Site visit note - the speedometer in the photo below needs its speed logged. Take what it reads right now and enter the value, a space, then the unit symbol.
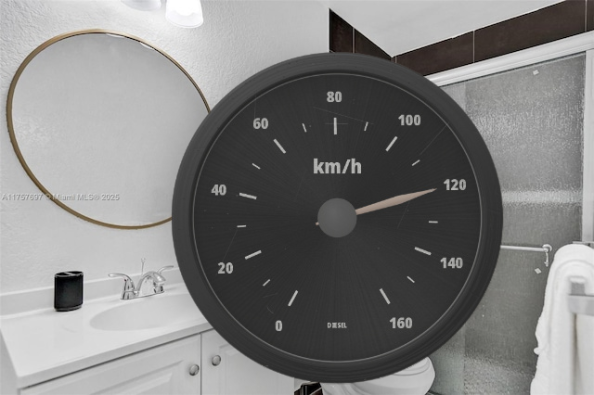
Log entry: 120 km/h
